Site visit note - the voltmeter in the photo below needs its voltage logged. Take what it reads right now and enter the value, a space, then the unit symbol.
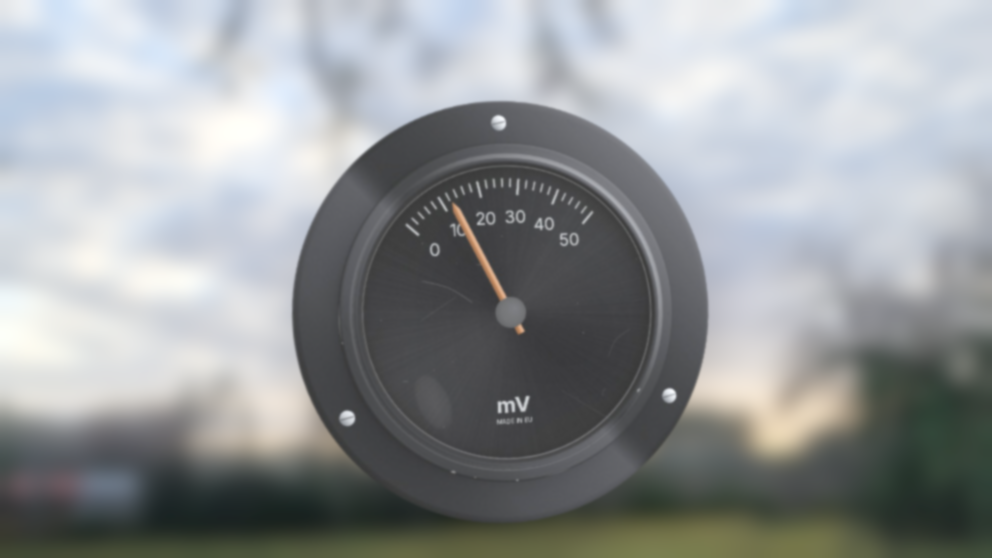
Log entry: 12 mV
